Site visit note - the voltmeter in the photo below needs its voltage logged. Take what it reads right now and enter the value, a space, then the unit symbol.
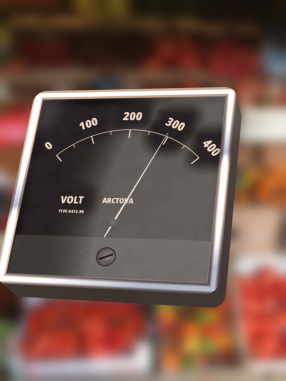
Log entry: 300 V
